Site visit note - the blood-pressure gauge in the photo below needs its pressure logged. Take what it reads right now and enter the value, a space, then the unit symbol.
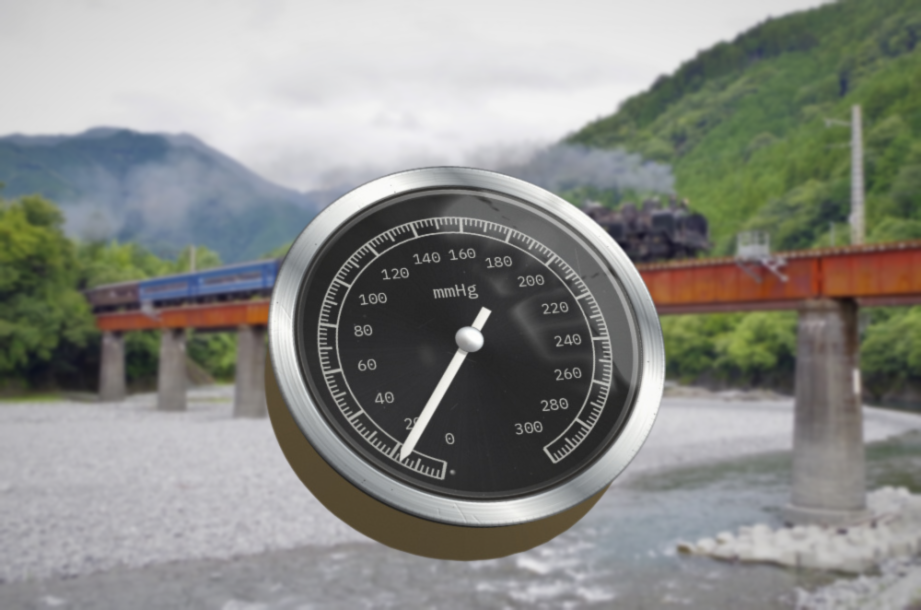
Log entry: 16 mmHg
